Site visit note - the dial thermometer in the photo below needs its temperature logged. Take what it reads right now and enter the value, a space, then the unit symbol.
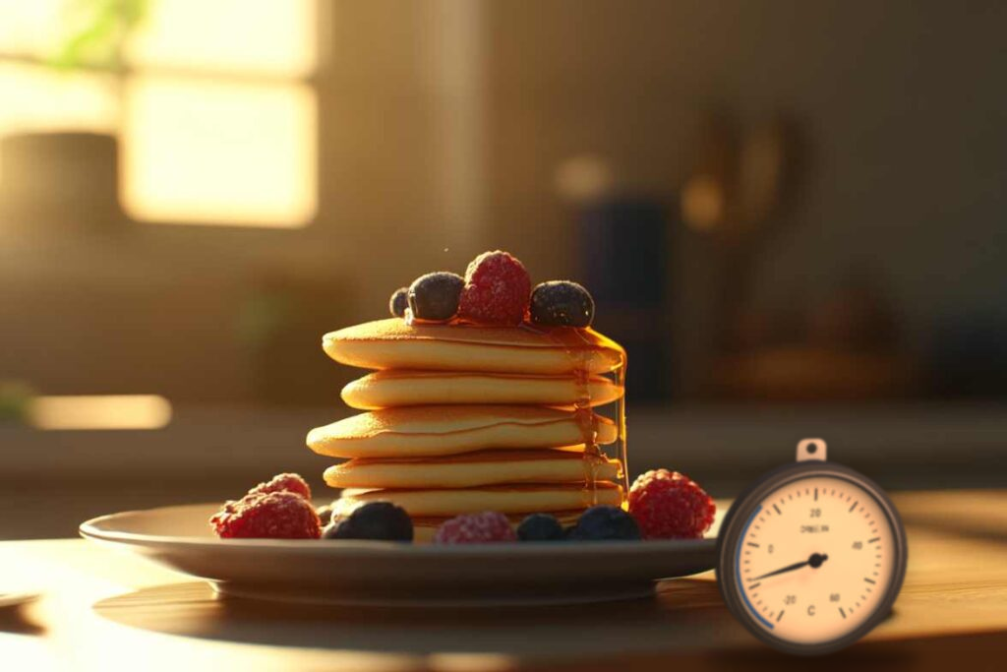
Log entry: -8 °C
